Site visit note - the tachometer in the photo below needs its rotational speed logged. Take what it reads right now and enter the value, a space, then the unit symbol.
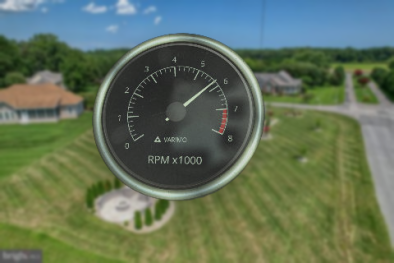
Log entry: 5800 rpm
